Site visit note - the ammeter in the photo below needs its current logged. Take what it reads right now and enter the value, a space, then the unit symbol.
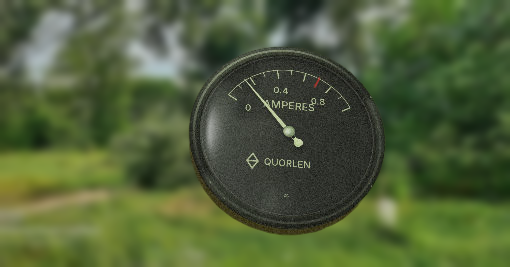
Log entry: 0.15 A
